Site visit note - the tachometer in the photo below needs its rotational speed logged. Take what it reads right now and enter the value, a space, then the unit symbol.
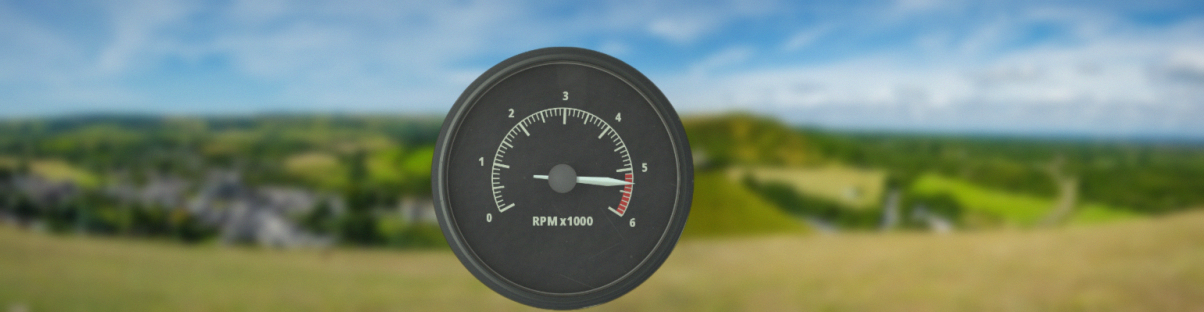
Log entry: 5300 rpm
